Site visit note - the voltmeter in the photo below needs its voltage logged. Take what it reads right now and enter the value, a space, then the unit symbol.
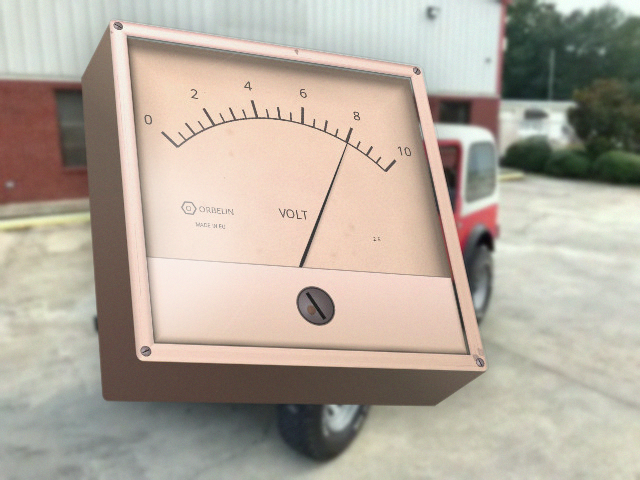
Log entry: 8 V
